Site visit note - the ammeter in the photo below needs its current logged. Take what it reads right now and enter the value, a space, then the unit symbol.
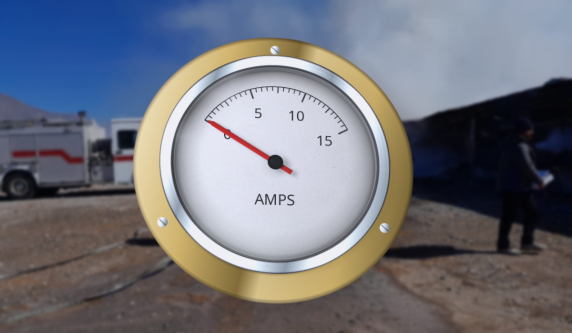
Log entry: 0 A
